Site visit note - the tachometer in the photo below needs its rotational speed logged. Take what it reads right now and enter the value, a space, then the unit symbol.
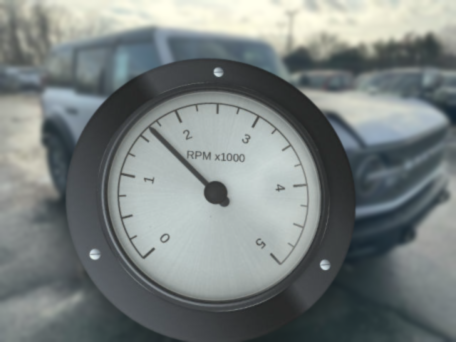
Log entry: 1625 rpm
